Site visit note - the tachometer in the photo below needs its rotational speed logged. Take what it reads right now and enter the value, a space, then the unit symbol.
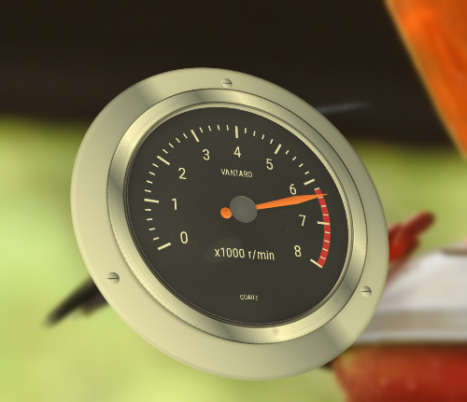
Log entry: 6400 rpm
